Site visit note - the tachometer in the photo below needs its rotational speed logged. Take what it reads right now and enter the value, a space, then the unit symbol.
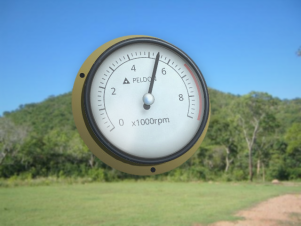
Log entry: 5400 rpm
